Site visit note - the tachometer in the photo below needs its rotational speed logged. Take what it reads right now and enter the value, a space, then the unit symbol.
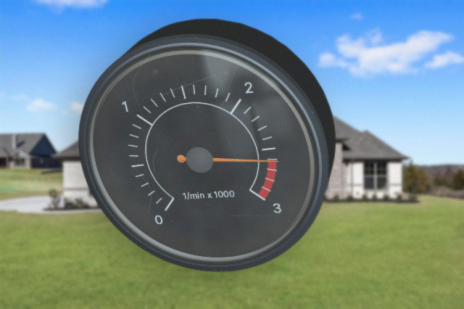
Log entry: 2600 rpm
